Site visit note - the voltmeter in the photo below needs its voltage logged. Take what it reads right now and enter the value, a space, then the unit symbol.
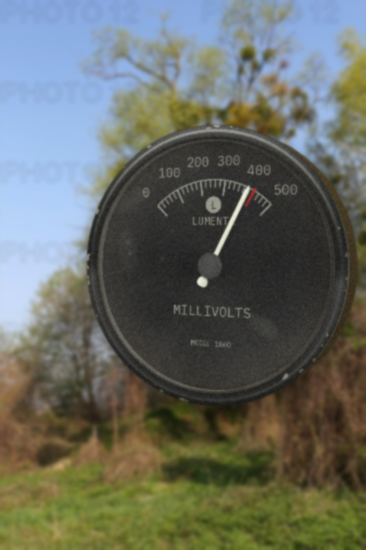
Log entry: 400 mV
